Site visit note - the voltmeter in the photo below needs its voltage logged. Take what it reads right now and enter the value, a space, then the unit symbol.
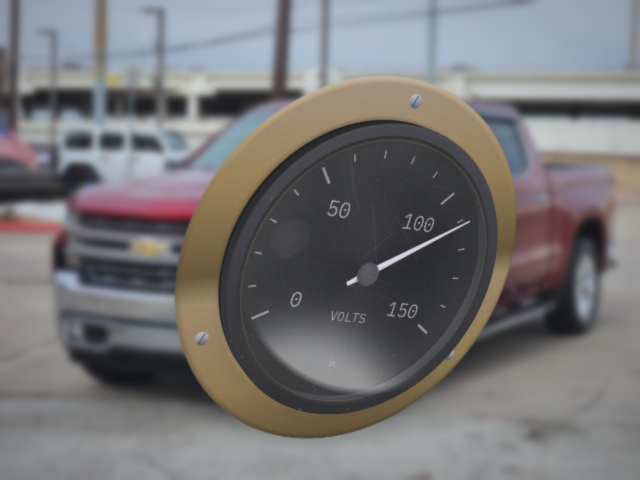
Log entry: 110 V
